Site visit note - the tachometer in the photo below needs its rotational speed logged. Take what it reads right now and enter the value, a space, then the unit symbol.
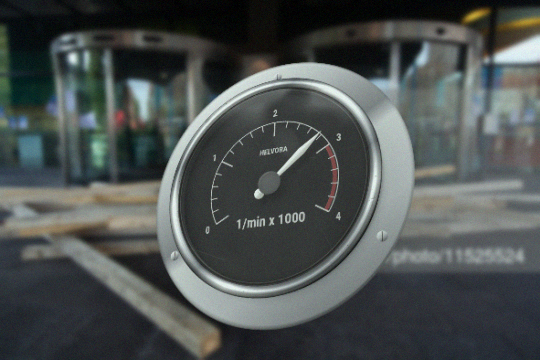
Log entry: 2800 rpm
